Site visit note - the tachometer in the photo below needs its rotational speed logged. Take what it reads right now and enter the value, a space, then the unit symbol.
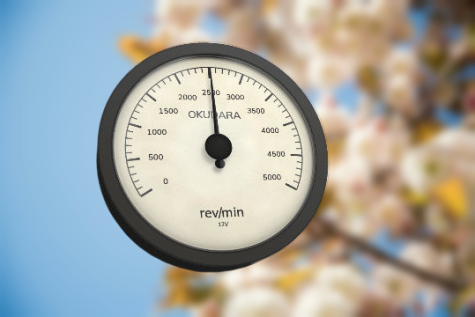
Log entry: 2500 rpm
